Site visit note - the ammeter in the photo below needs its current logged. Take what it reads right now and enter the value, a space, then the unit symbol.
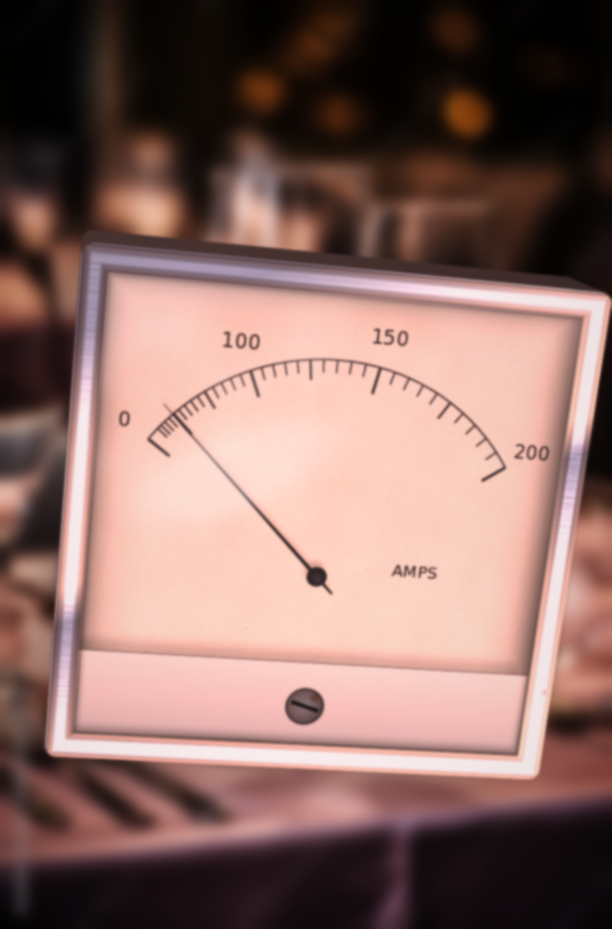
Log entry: 50 A
